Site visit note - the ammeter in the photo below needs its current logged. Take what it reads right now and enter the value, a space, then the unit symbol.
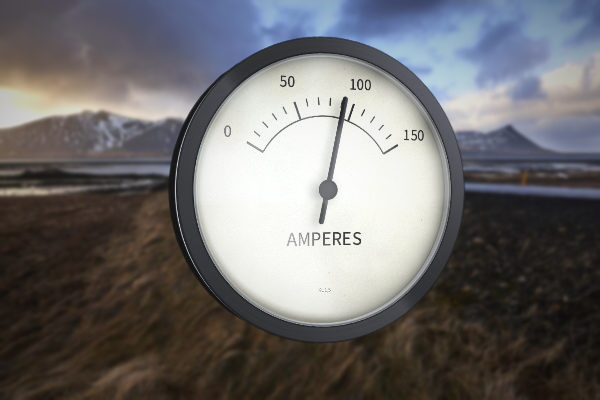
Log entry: 90 A
